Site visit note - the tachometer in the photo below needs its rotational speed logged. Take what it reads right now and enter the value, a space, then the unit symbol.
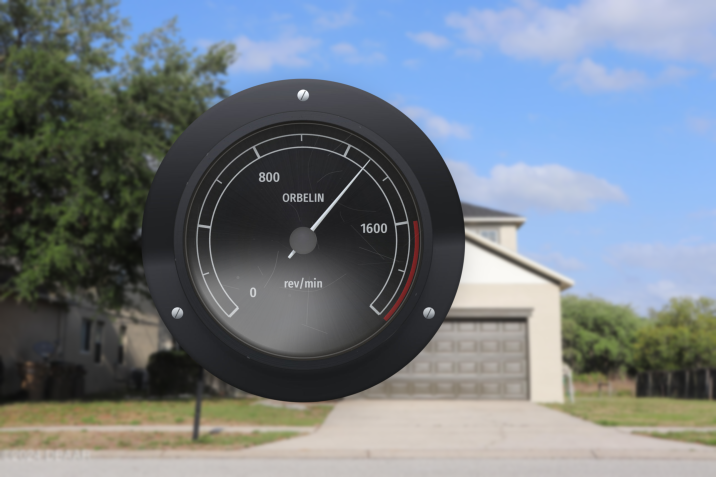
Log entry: 1300 rpm
